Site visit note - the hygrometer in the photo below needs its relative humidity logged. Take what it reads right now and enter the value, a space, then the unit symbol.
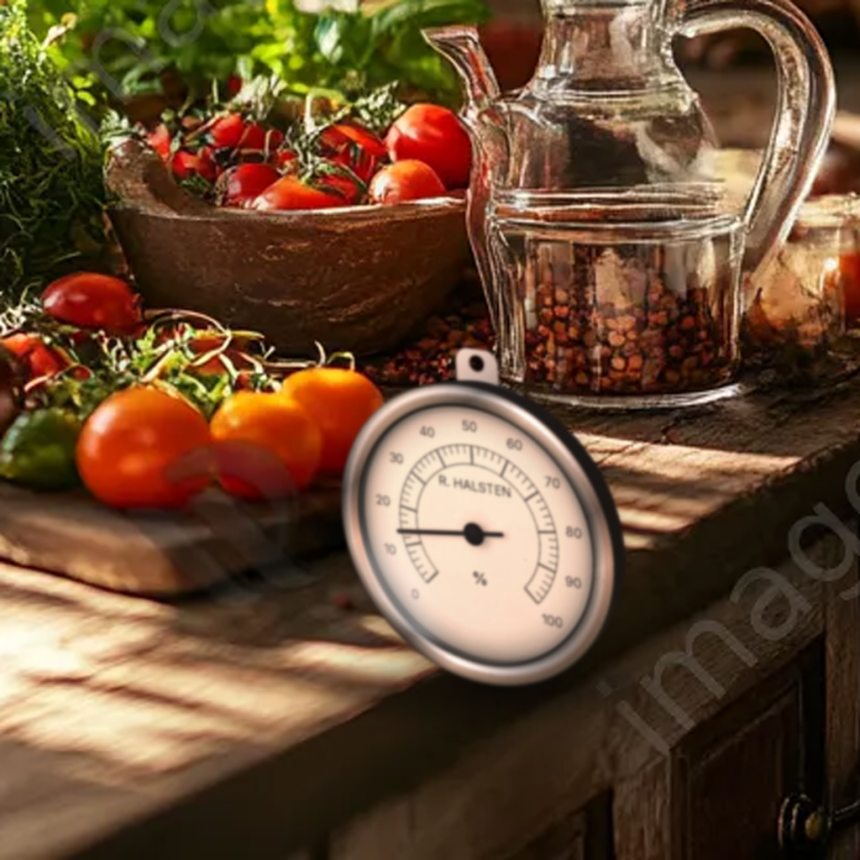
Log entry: 14 %
